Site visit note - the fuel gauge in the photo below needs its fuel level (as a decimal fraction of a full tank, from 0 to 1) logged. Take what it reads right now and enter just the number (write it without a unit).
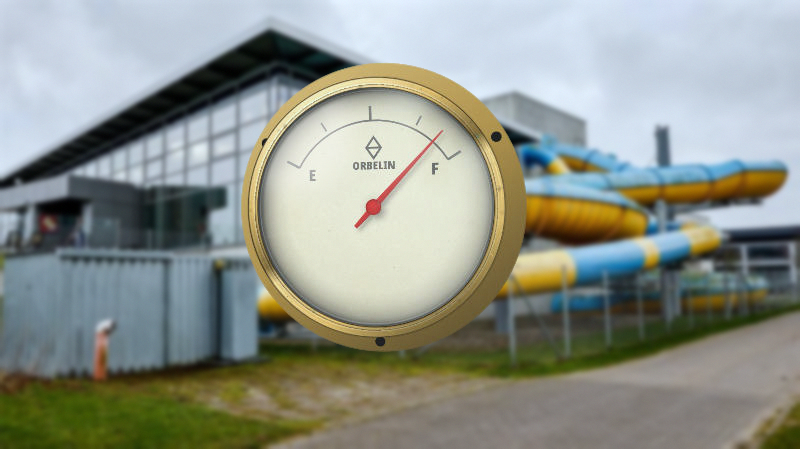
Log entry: 0.875
